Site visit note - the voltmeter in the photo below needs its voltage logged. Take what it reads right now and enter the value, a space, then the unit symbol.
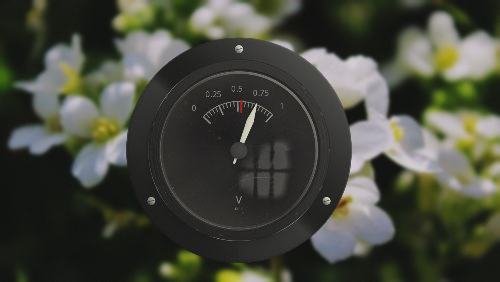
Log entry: 0.75 V
